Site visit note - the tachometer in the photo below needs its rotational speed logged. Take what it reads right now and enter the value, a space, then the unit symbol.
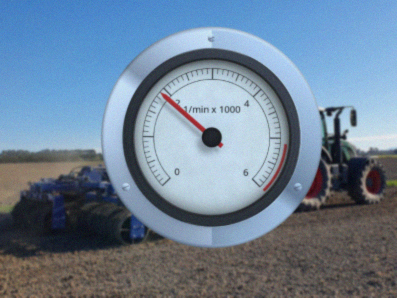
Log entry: 1900 rpm
